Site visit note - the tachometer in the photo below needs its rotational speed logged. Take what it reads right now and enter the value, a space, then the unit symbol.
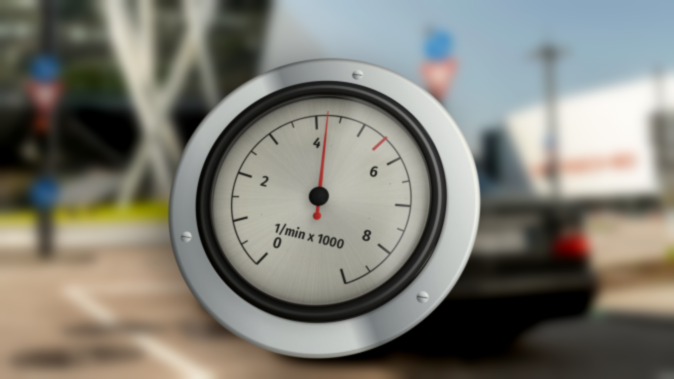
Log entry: 4250 rpm
